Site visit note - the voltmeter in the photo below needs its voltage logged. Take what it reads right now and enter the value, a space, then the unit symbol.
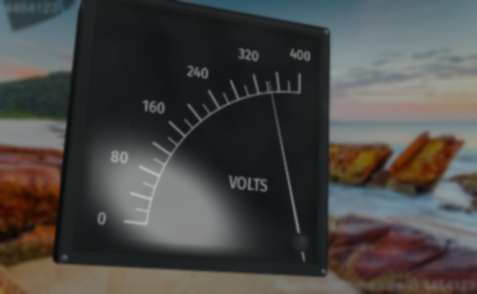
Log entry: 340 V
